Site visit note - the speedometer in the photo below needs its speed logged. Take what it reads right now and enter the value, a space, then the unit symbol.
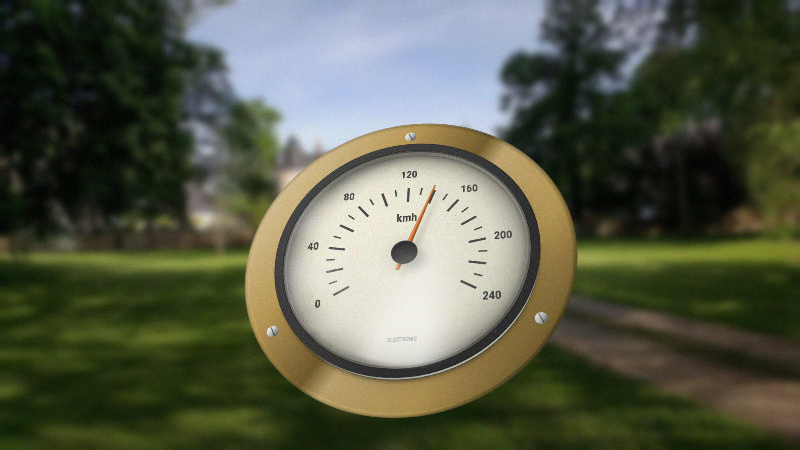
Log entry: 140 km/h
